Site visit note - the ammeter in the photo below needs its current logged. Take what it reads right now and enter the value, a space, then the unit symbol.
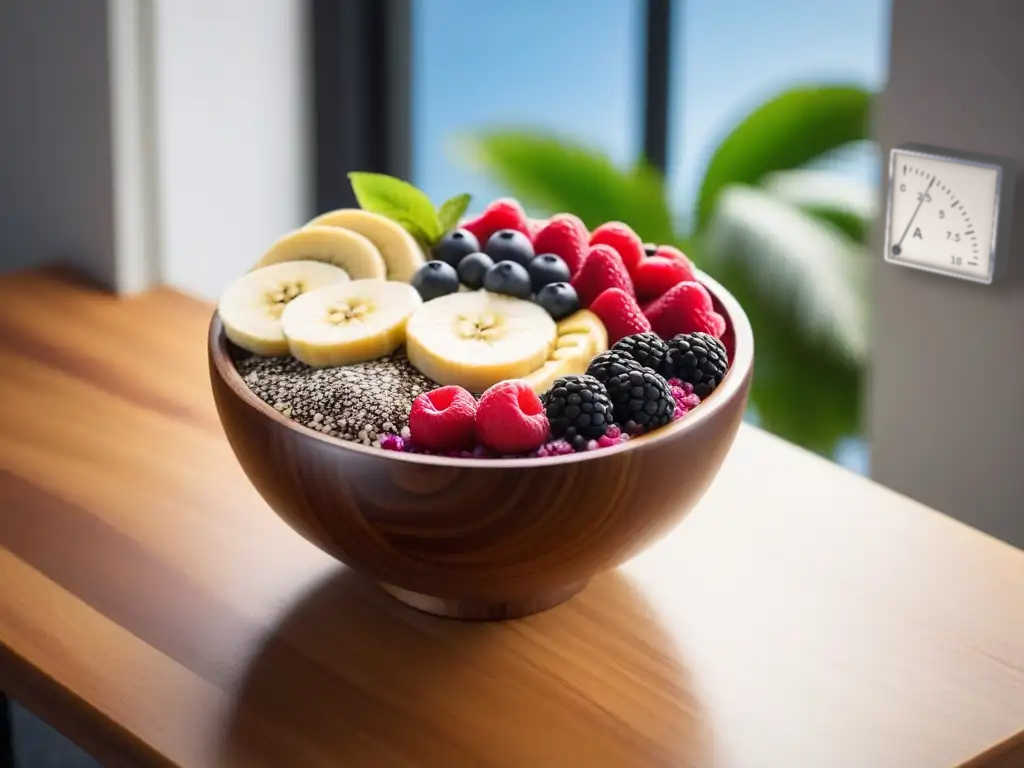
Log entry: 2.5 A
